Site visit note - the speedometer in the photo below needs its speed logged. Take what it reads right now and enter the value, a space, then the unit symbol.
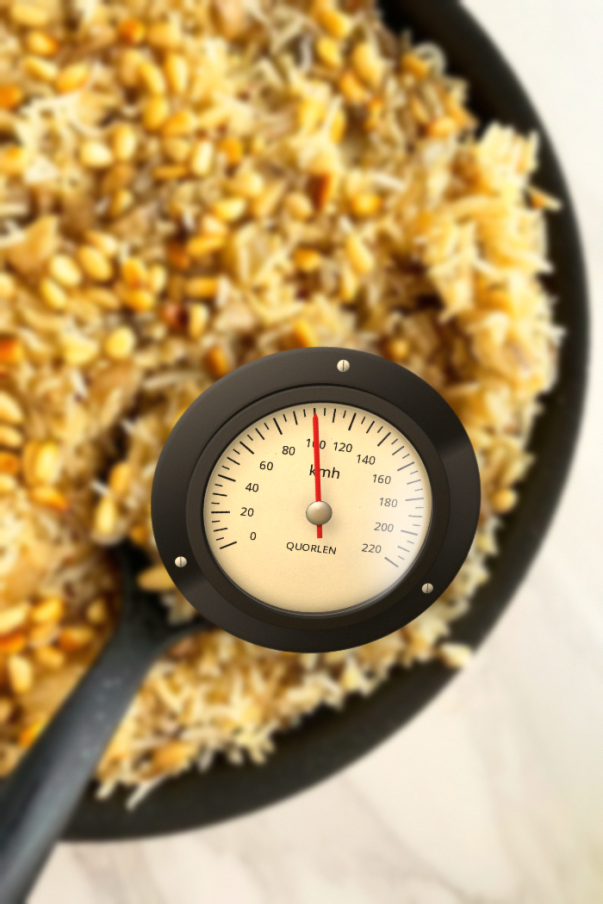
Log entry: 100 km/h
